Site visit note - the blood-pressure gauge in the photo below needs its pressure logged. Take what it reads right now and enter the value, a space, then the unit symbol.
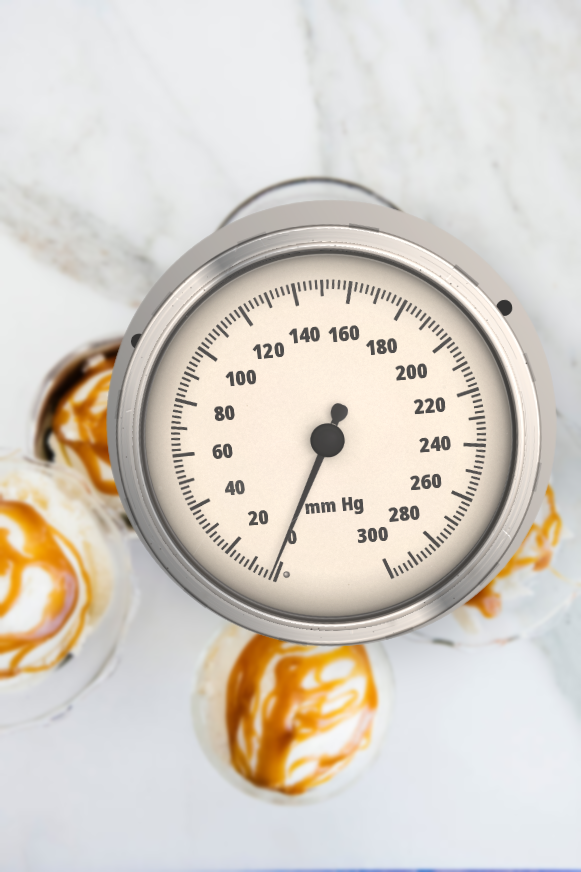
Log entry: 2 mmHg
